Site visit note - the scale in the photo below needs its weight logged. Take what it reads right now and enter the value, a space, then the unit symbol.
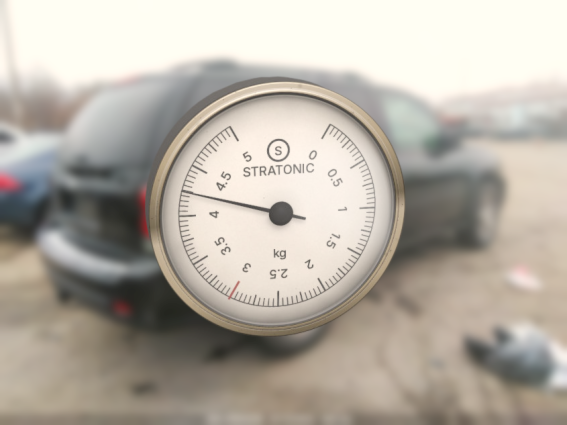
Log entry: 4.25 kg
